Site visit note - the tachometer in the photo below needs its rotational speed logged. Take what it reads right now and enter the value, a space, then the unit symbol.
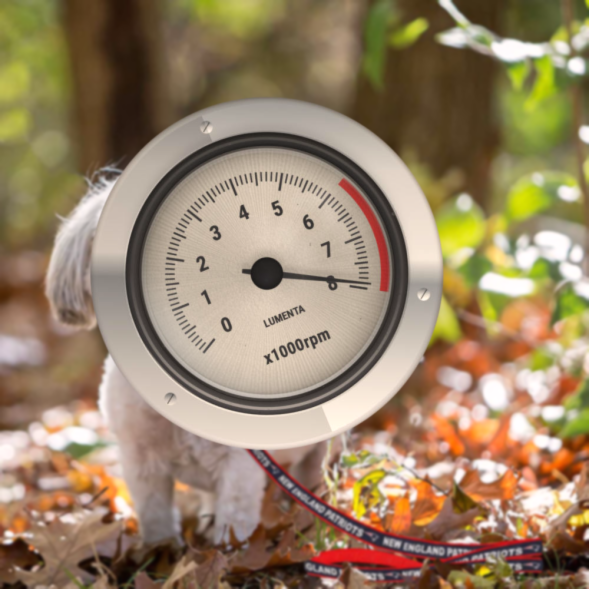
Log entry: 7900 rpm
